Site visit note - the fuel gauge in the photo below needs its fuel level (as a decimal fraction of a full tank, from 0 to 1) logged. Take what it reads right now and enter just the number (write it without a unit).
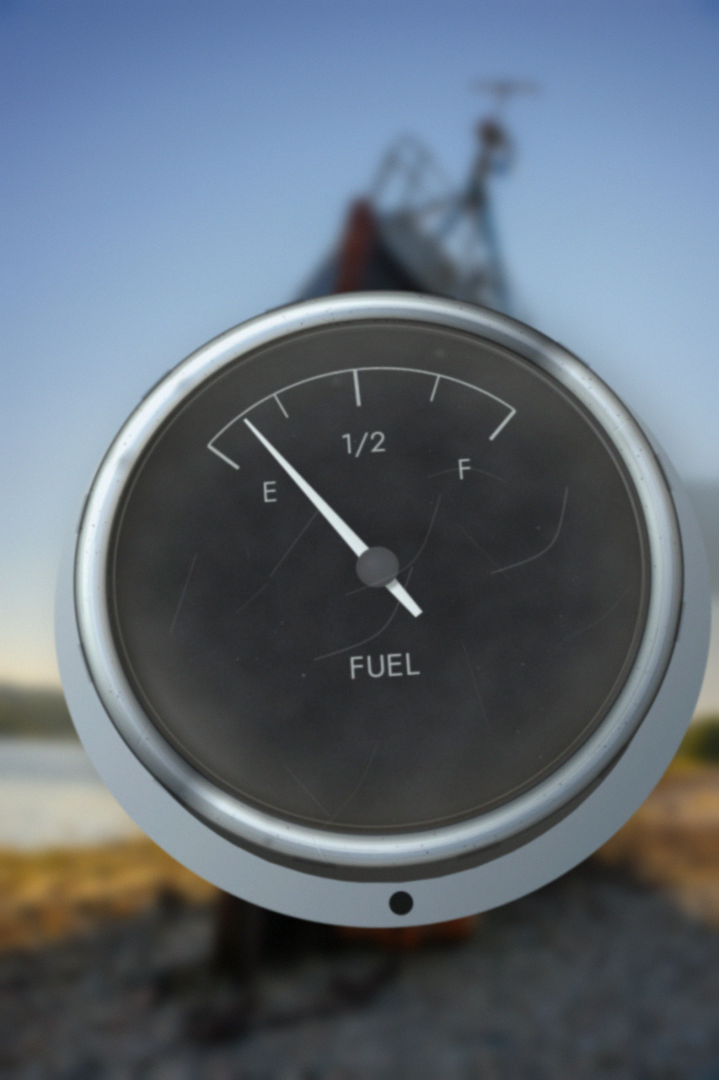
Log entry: 0.125
